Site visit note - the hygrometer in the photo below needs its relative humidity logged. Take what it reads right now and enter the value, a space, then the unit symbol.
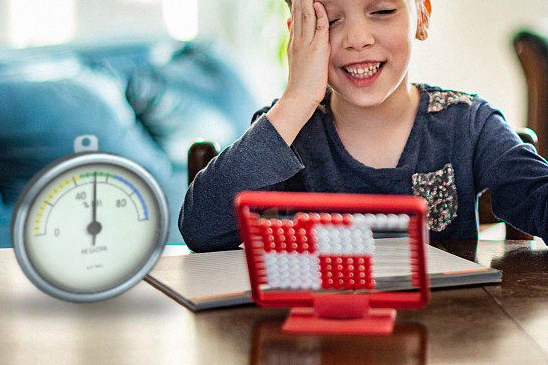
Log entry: 52 %
